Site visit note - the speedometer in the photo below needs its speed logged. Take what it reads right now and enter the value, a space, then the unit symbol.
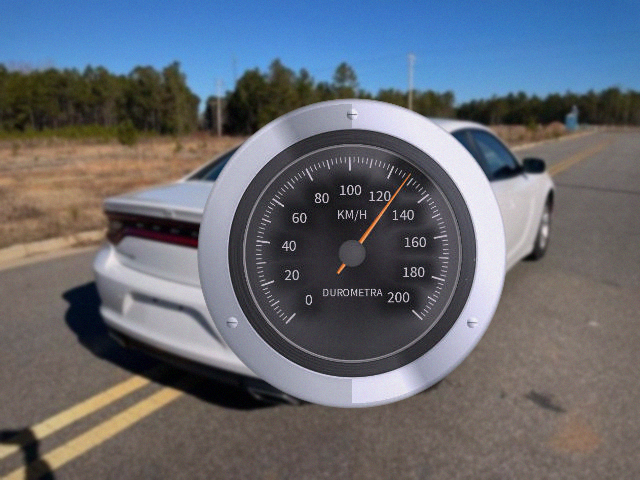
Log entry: 128 km/h
